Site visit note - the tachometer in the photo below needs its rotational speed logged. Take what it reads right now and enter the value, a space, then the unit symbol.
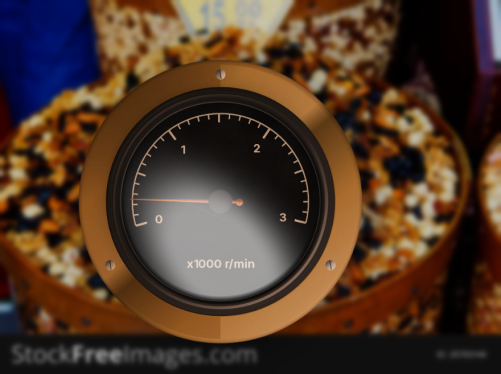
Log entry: 250 rpm
